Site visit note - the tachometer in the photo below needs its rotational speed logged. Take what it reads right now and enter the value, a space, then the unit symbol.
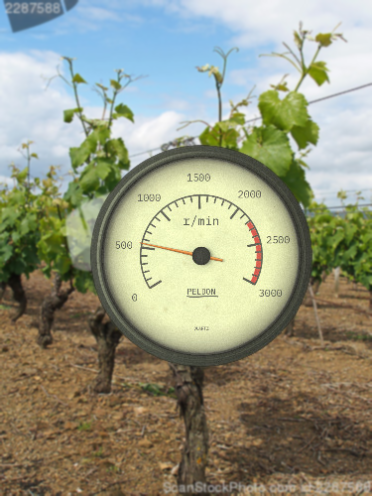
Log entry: 550 rpm
